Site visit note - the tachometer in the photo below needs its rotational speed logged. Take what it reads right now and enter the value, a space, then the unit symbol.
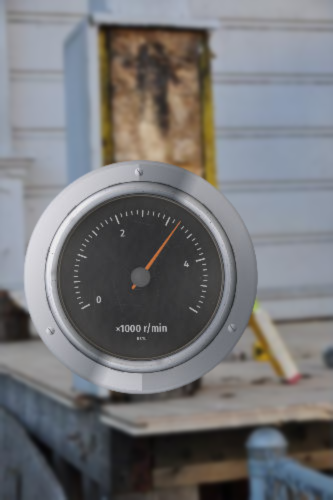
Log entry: 3200 rpm
